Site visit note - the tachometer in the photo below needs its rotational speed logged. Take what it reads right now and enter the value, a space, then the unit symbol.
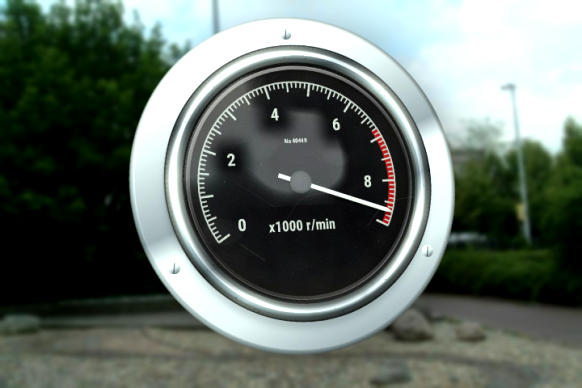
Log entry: 8700 rpm
